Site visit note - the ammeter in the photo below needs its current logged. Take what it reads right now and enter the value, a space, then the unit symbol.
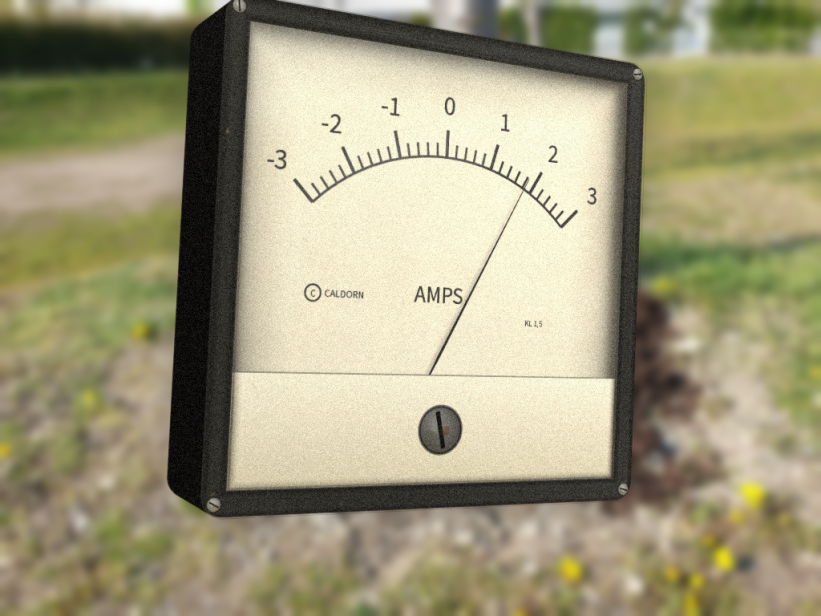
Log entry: 1.8 A
